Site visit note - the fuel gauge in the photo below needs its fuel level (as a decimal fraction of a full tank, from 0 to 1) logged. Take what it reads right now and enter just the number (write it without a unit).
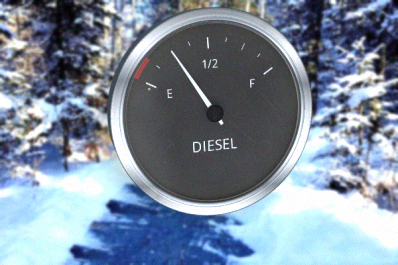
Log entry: 0.25
